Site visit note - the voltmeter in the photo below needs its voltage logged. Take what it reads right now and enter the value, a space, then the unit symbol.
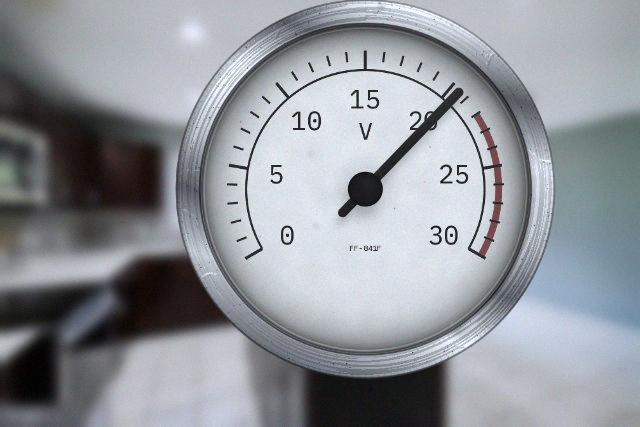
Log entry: 20.5 V
